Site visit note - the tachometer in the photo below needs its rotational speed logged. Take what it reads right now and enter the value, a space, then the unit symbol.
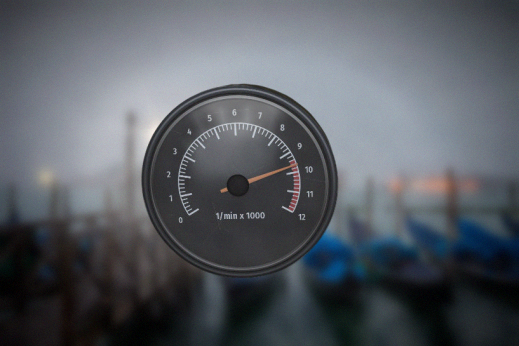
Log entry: 9600 rpm
